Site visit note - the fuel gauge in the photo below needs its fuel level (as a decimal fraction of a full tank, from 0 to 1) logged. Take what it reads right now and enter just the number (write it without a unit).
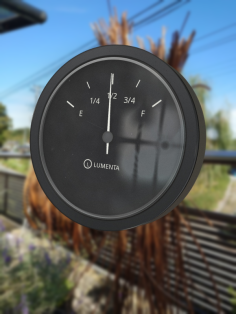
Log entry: 0.5
